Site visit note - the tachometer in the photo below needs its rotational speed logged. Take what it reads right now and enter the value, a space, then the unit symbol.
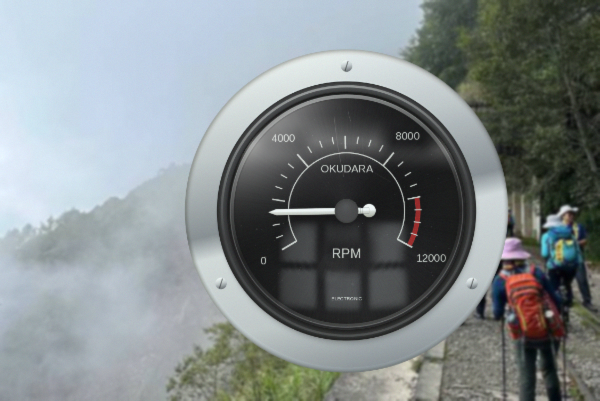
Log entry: 1500 rpm
